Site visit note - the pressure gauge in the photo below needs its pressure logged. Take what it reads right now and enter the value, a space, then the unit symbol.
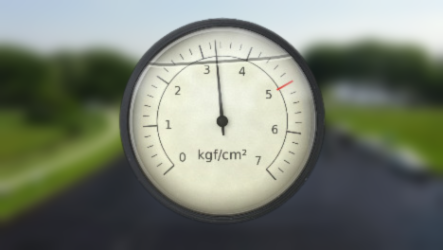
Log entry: 3.3 kg/cm²
